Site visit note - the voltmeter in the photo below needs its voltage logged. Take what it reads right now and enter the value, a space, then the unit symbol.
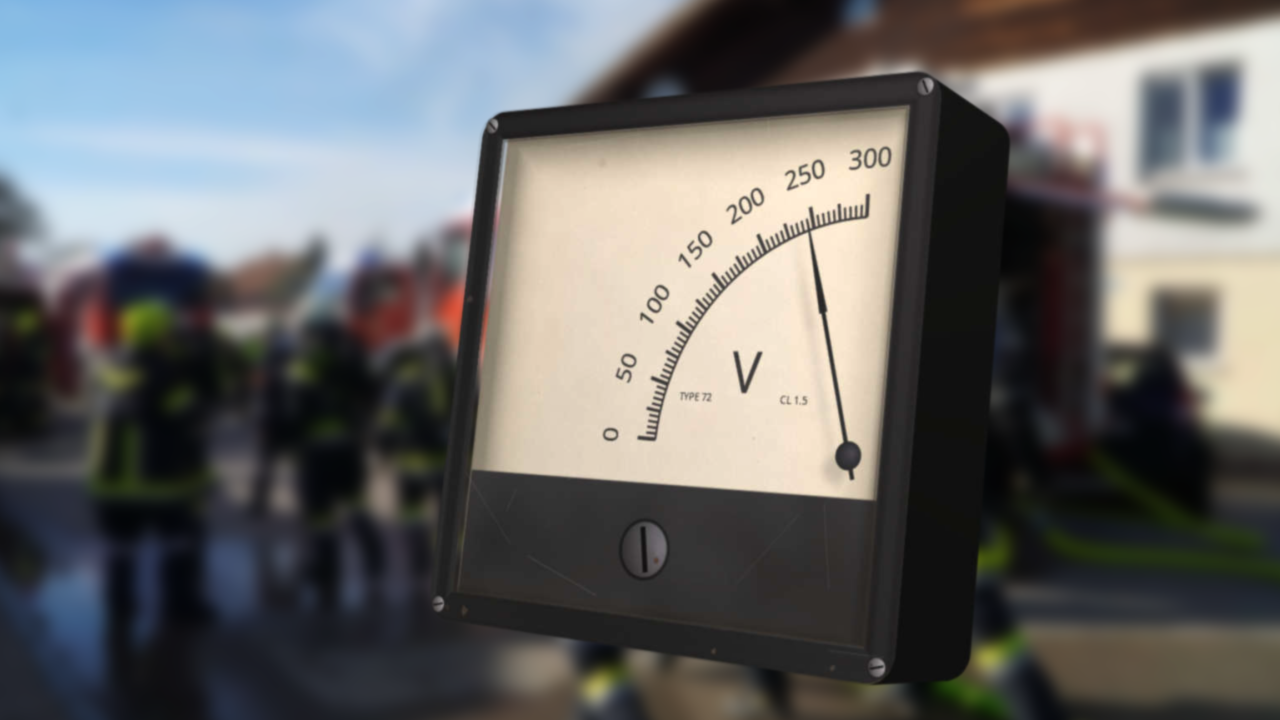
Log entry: 250 V
